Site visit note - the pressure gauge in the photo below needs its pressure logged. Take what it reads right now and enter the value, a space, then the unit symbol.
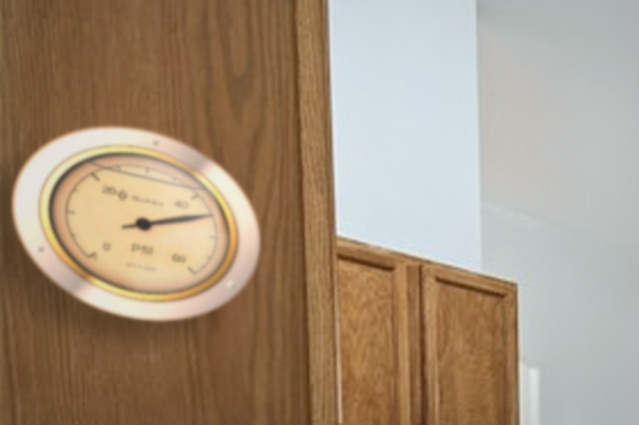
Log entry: 45 psi
